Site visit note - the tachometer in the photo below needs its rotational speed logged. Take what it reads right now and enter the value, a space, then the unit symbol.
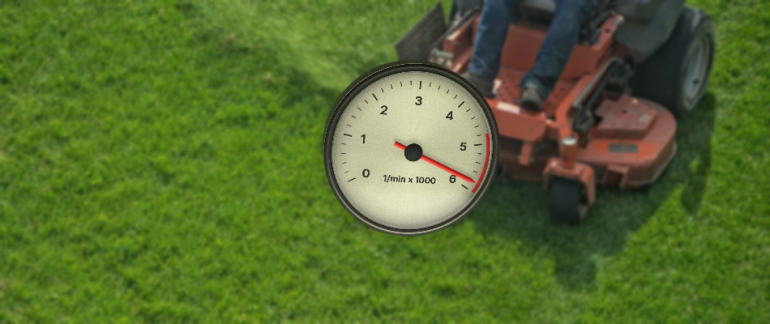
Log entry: 5800 rpm
